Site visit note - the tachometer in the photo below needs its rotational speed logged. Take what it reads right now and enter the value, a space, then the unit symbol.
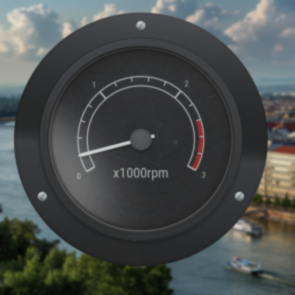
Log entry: 200 rpm
